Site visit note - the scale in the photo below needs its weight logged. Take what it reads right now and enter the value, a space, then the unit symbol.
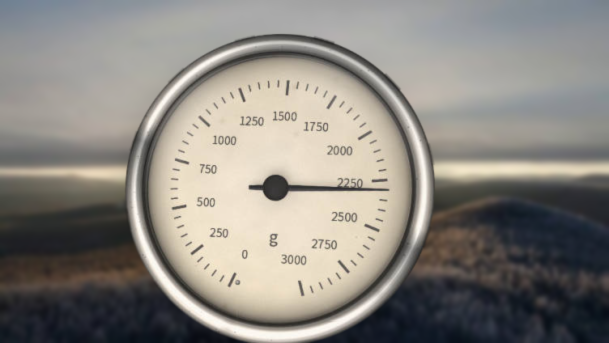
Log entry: 2300 g
